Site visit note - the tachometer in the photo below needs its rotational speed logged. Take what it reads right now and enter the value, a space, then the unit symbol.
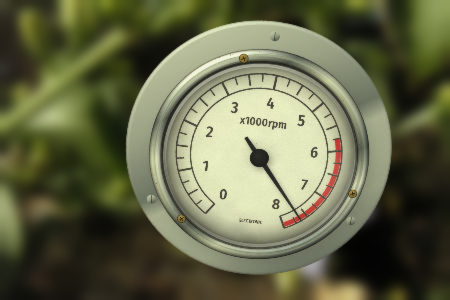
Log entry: 7625 rpm
